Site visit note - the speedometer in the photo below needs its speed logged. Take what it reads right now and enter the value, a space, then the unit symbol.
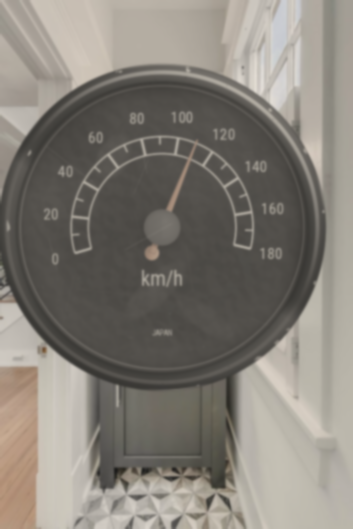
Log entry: 110 km/h
